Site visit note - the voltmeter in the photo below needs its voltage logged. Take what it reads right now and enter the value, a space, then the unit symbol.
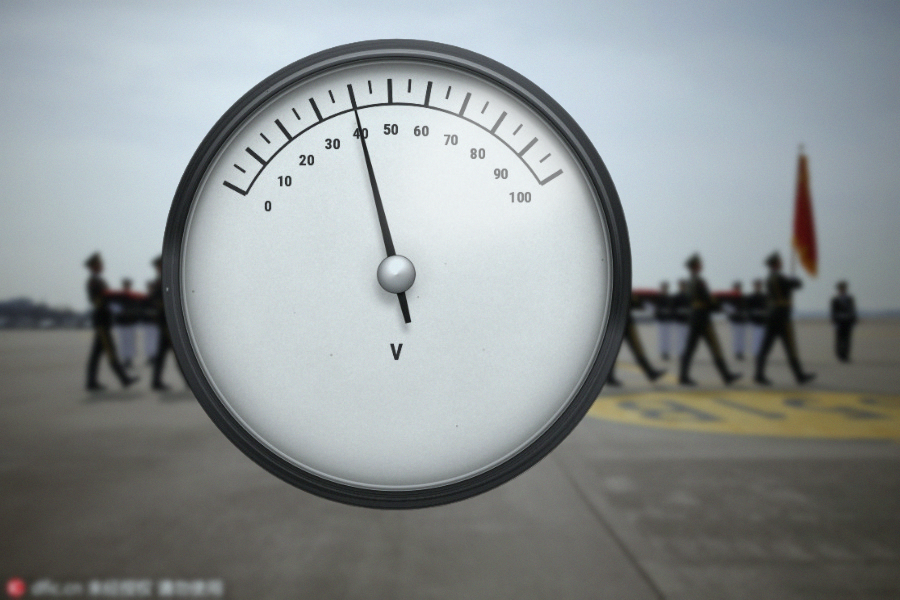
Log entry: 40 V
